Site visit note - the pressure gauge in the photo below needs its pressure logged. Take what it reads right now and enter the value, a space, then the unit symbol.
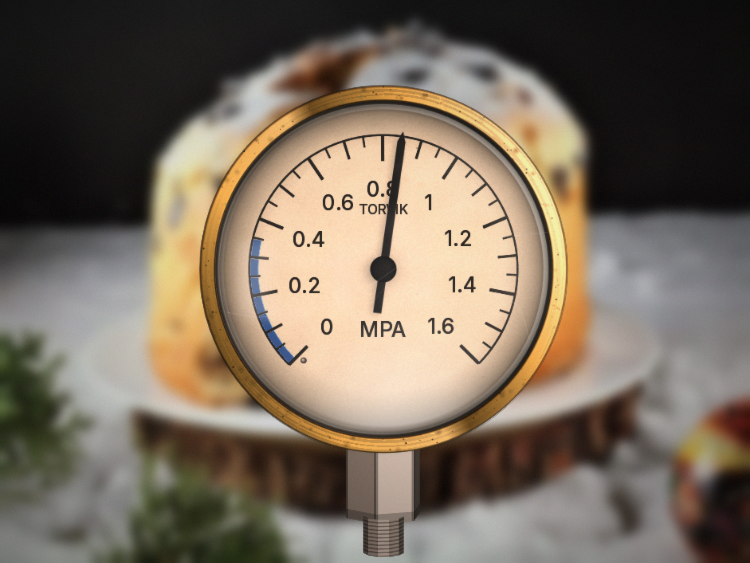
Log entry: 0.85 MPa
